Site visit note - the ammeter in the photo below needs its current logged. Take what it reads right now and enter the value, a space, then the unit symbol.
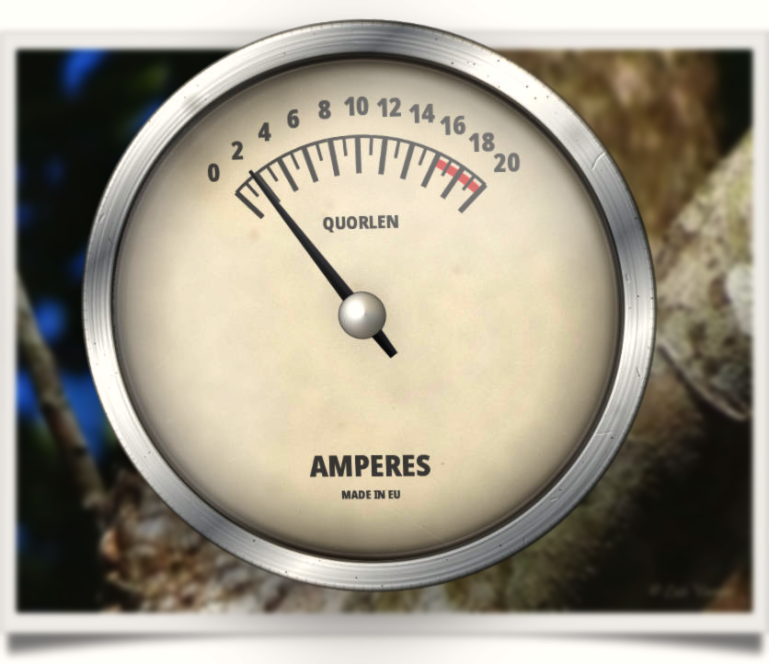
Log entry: 2 A
